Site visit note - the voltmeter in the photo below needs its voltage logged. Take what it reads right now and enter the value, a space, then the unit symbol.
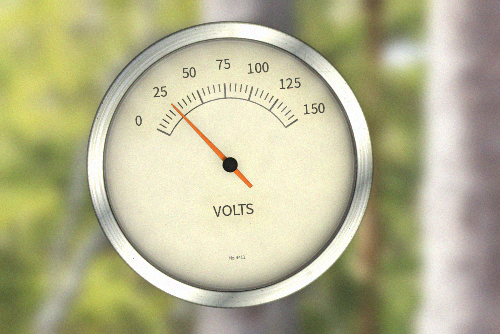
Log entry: 25 V
